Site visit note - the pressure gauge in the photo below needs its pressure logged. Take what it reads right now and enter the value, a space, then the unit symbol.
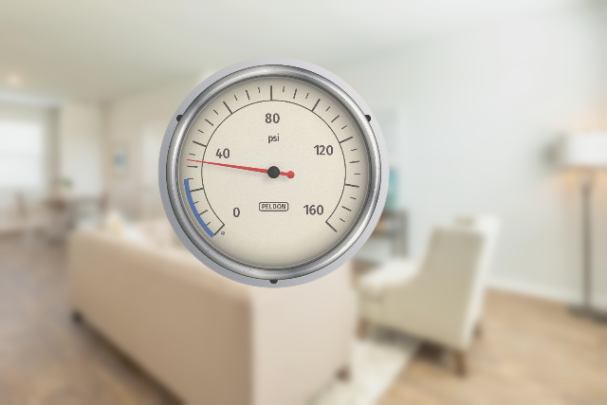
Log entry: 32.5 psi
